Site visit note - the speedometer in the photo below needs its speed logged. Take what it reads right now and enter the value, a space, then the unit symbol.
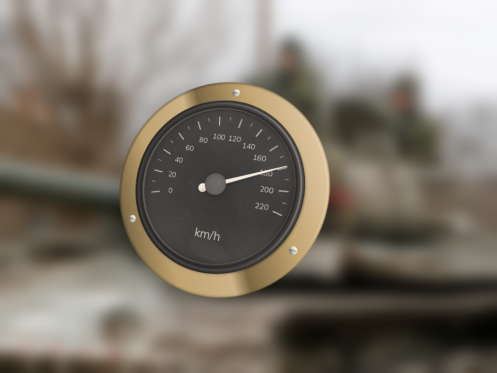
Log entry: 180 km/h
